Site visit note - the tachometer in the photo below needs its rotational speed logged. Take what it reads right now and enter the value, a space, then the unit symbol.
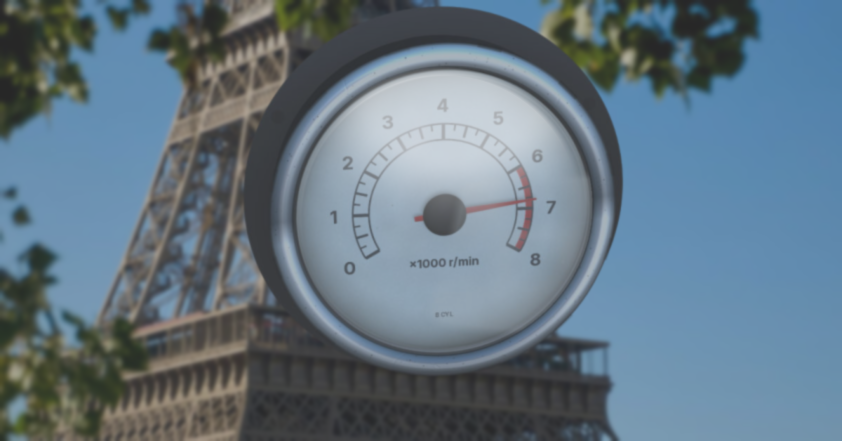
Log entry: 6750 rpm
